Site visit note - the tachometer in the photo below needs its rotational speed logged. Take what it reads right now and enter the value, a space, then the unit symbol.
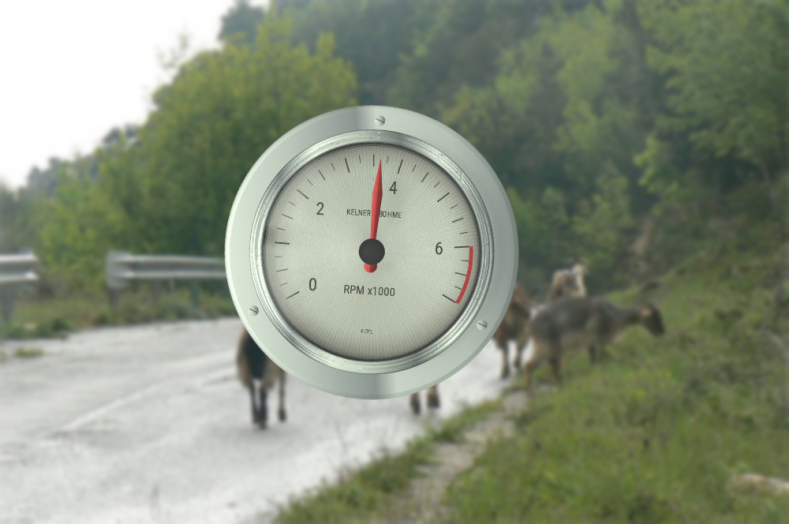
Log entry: 3625 rpm
